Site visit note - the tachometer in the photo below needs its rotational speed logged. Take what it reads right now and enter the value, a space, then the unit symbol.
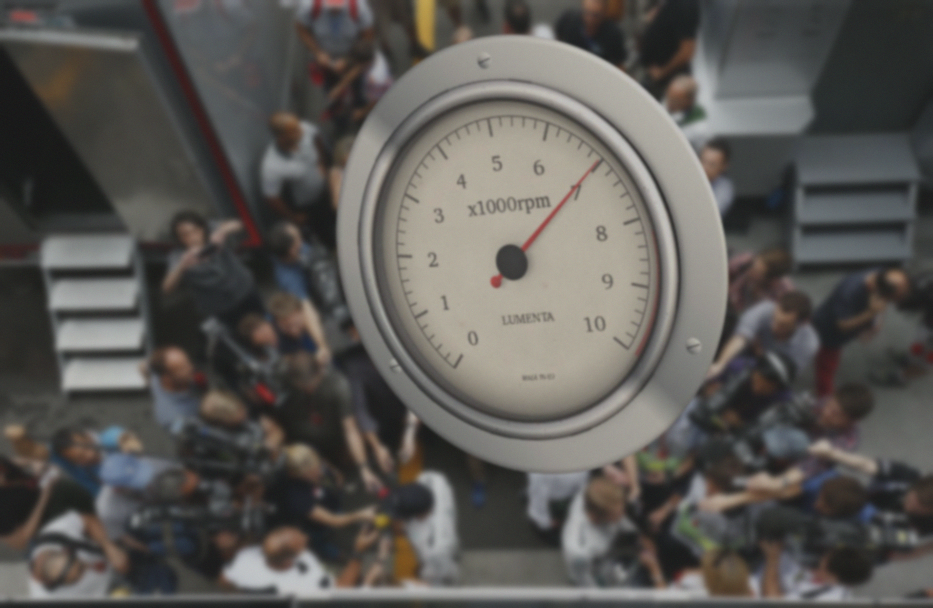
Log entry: 7000 rpm
